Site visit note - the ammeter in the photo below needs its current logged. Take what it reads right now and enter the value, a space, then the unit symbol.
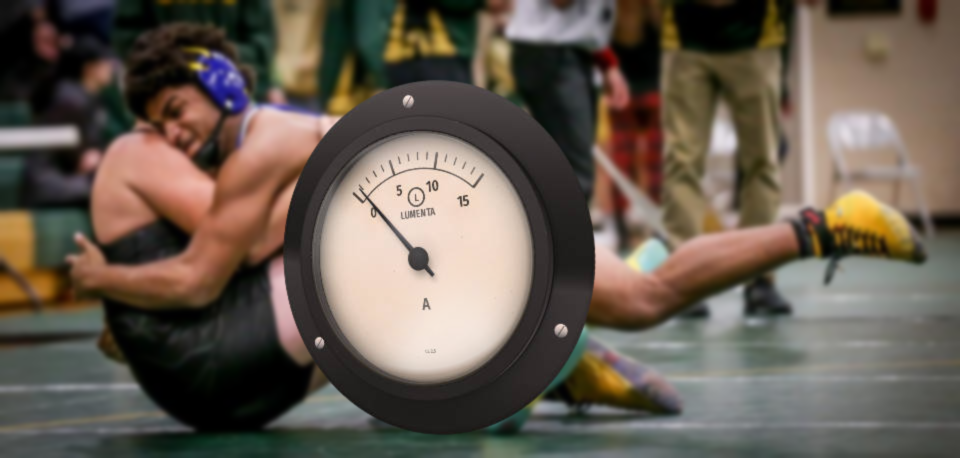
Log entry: 1 A
